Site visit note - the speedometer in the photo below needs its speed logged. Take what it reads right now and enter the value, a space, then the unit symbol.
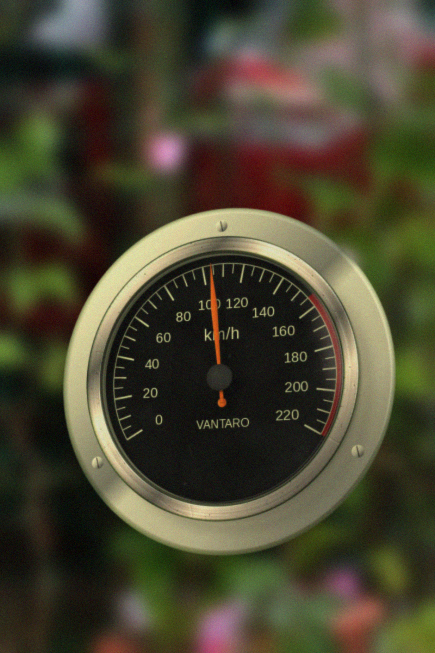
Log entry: 105 km/h
